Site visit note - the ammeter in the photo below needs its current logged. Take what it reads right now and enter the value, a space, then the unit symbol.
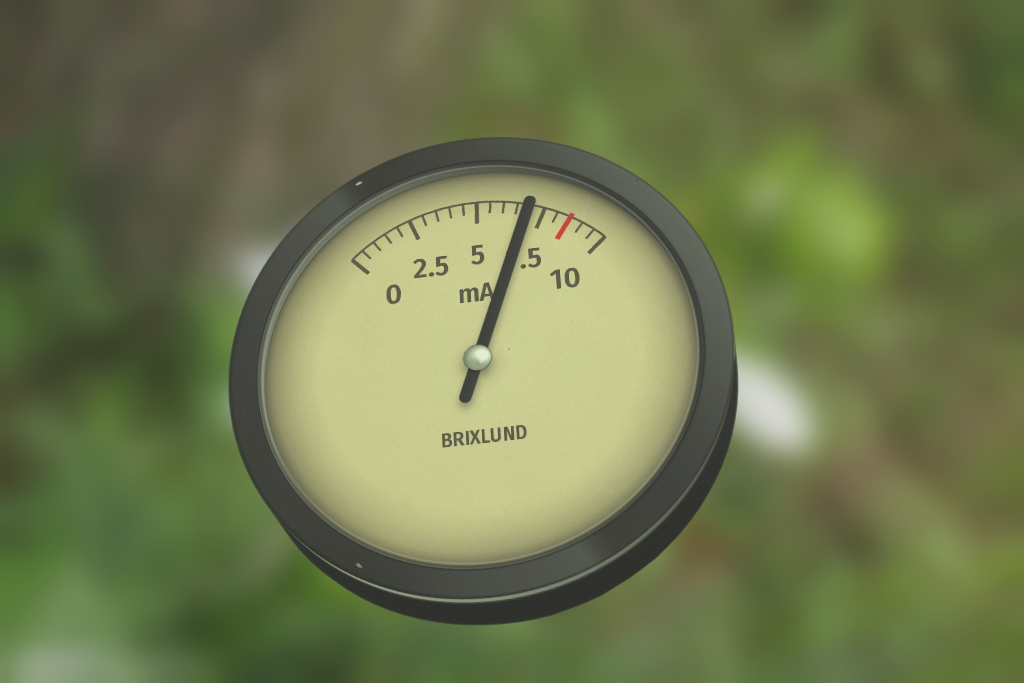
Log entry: 7 mA
